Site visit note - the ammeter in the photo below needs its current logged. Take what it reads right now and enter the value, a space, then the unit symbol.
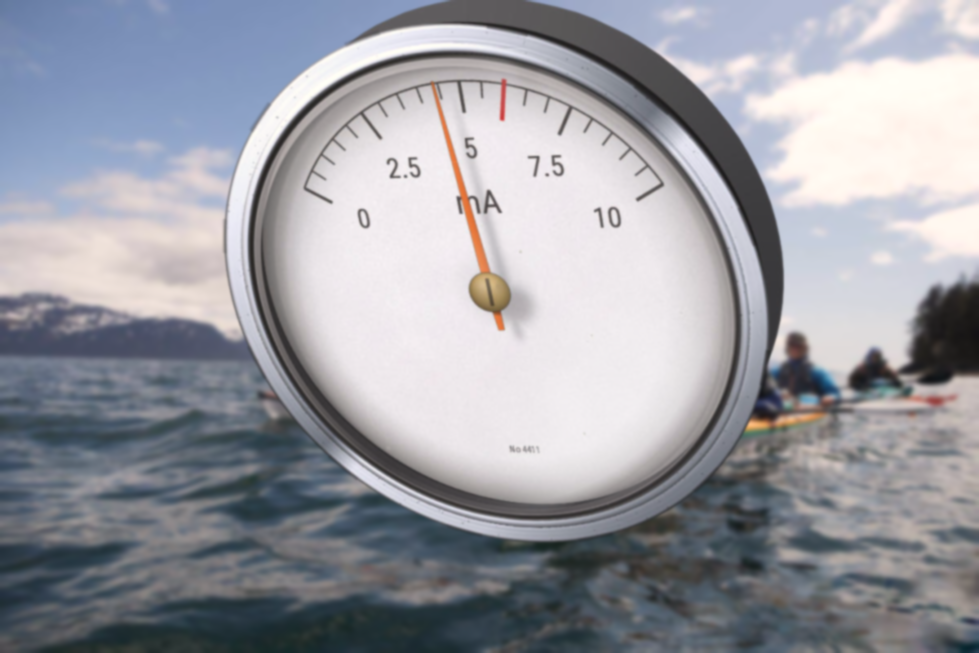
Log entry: 4.5 mA
